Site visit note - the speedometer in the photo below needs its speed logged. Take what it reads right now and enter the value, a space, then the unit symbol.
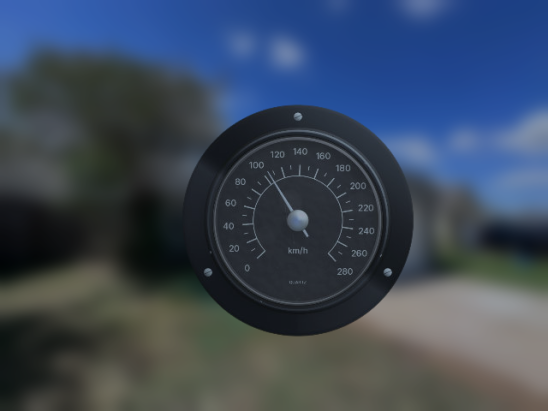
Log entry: 105 km/h
